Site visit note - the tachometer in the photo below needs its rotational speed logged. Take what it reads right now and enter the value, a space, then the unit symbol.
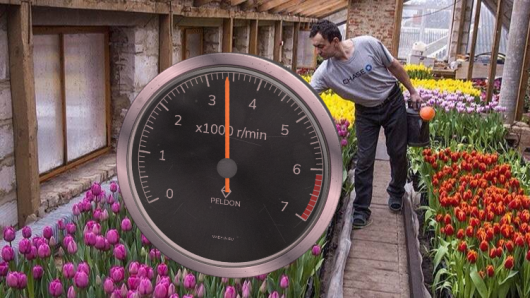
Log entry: 3400 rpm
